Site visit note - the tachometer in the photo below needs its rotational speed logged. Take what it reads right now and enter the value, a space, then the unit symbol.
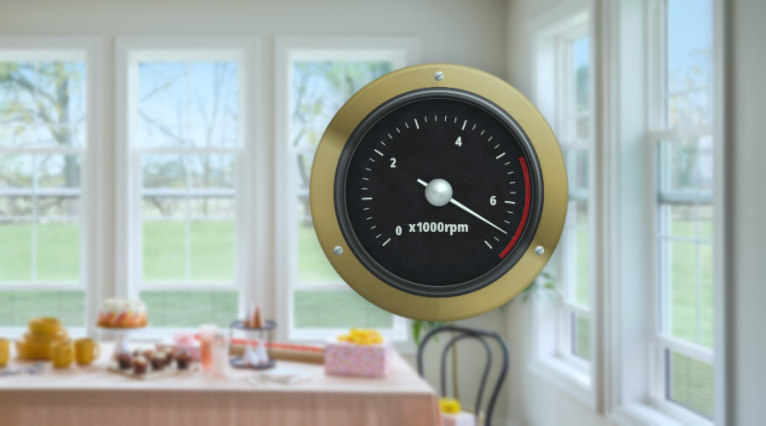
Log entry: 6600 rpm
